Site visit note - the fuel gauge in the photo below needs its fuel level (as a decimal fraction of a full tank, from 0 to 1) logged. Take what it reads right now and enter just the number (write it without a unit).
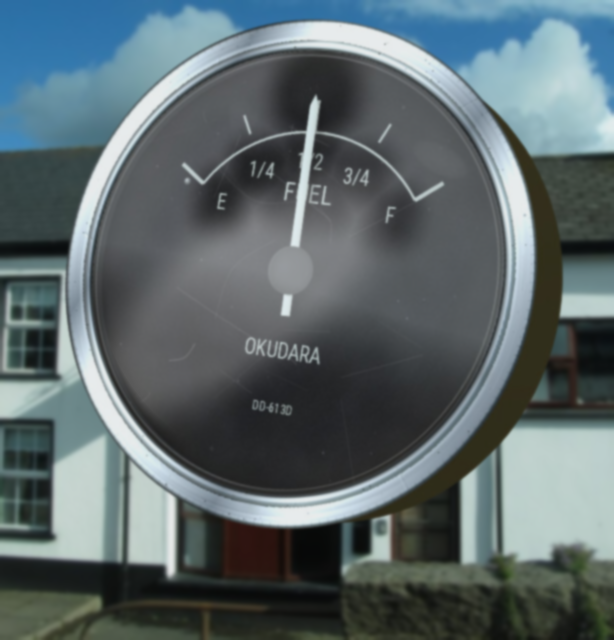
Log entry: 0.5
